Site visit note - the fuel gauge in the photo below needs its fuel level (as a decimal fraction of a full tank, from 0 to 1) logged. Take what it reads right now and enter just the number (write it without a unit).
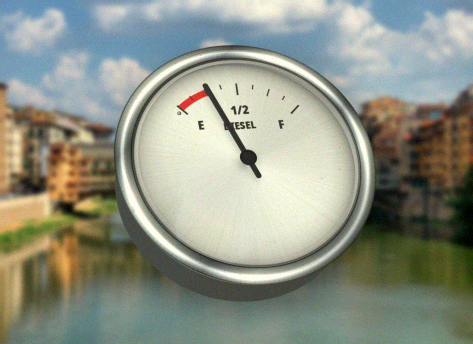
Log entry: 0.25
